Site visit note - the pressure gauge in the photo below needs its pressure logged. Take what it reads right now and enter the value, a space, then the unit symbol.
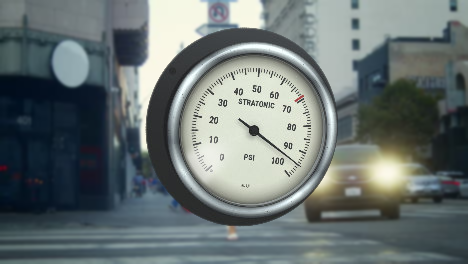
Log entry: 95 psi
